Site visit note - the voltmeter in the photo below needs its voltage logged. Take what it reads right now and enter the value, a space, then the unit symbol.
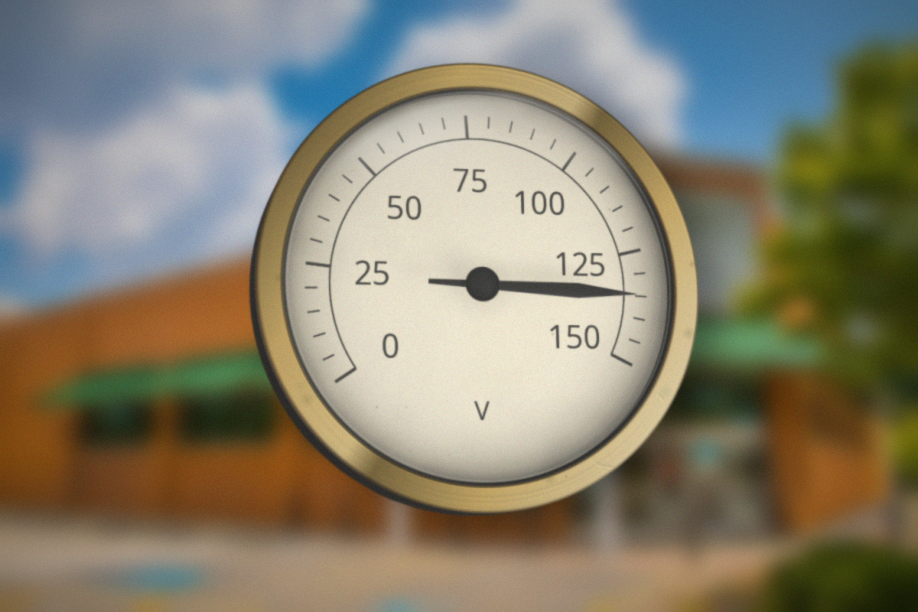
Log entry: 135 V
